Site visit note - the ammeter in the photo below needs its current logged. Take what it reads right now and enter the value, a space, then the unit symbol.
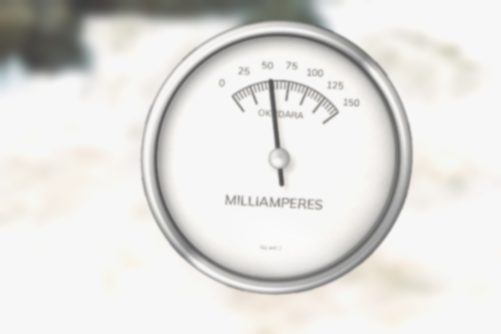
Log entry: 50 mA
